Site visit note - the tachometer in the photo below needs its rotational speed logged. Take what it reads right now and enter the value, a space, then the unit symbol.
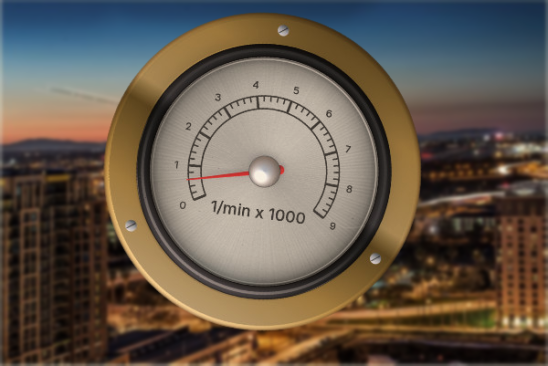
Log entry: 600 rpm
